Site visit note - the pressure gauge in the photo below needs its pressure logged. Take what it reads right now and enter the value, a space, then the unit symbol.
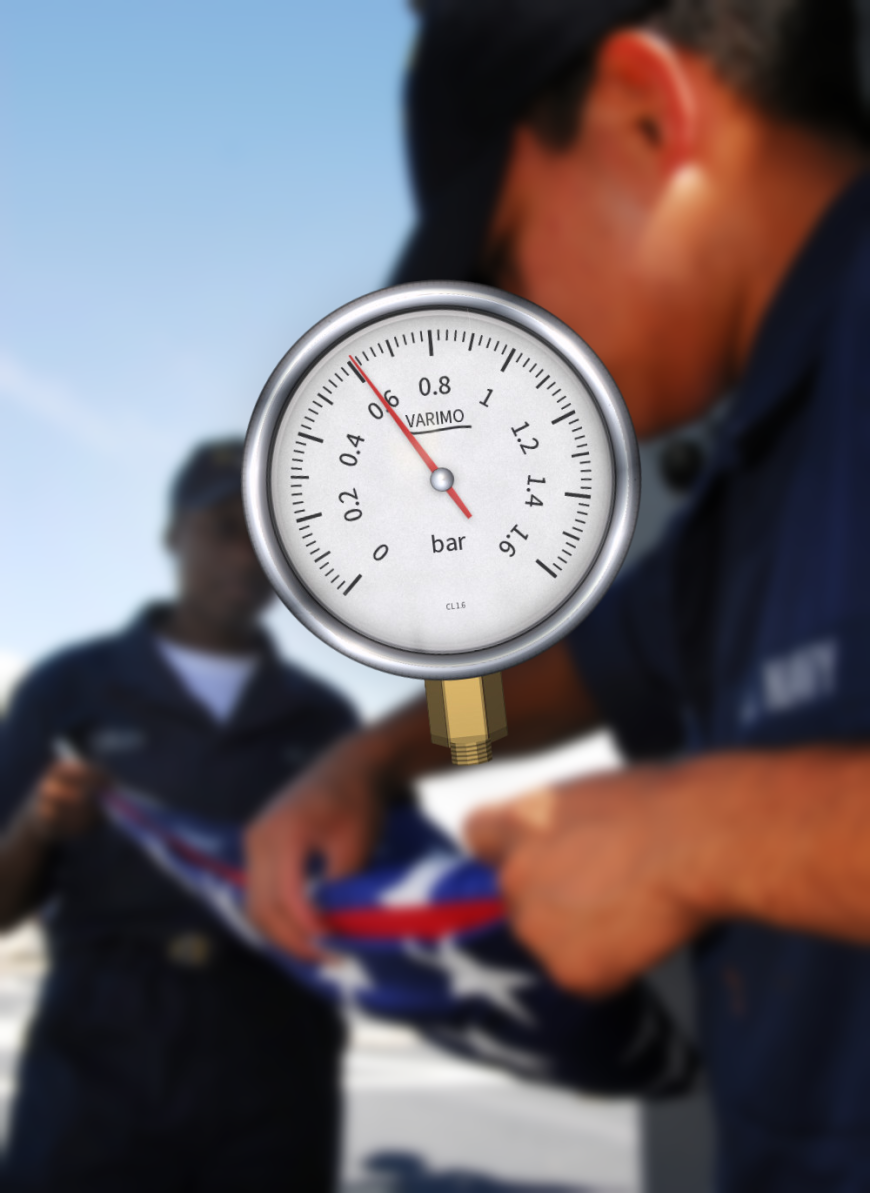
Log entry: 0.61 bar
